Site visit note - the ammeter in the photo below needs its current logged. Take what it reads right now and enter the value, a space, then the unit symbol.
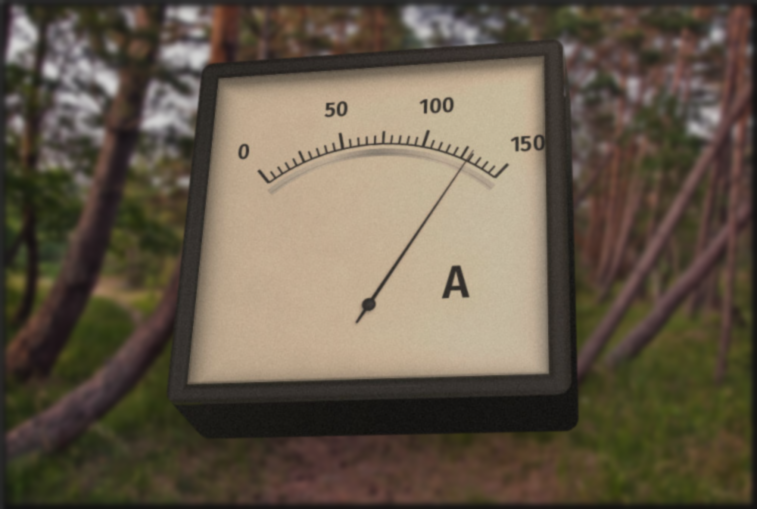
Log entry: 130 A
